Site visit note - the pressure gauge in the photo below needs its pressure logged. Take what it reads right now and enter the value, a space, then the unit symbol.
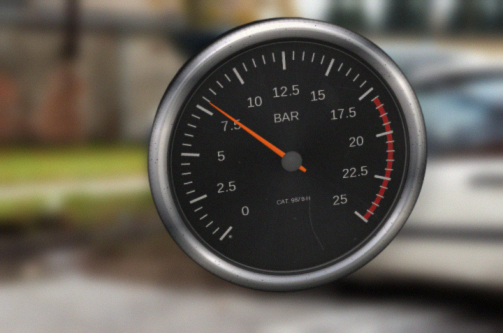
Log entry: 8 bar
